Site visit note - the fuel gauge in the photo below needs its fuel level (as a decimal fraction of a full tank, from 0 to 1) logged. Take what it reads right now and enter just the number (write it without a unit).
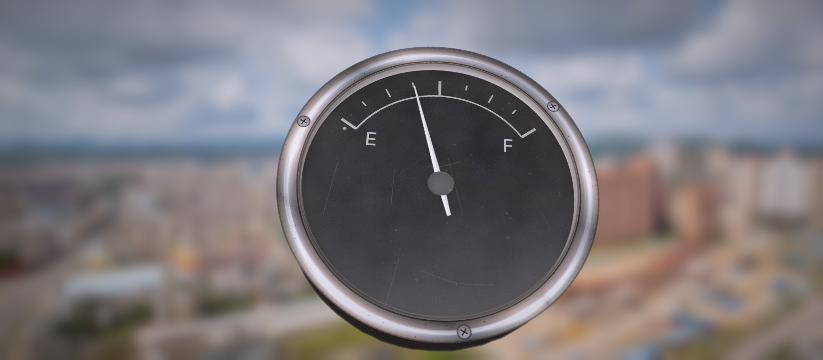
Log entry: 0.375
